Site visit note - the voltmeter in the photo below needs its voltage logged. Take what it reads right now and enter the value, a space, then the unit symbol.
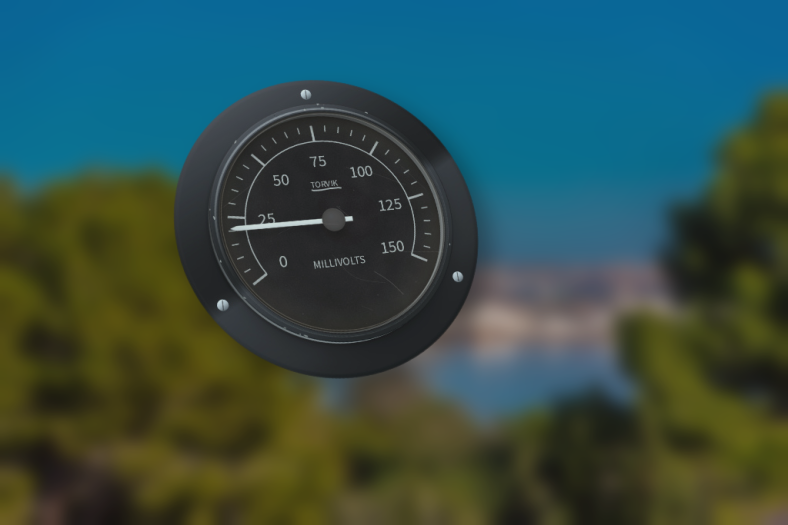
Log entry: 20 mV
